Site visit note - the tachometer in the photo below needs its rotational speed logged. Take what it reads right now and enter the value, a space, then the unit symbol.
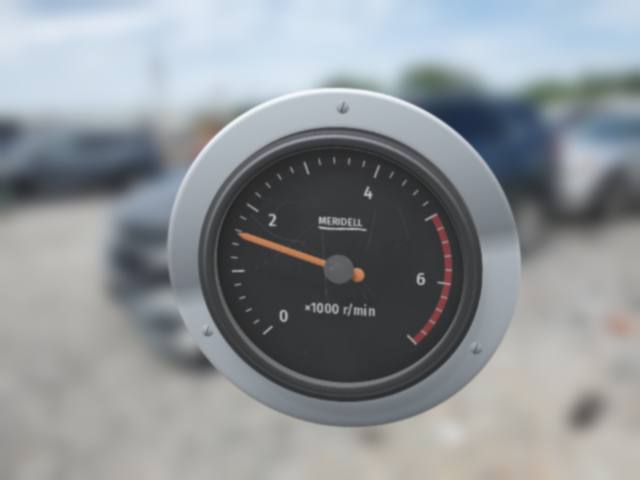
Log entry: 1600 rpm
